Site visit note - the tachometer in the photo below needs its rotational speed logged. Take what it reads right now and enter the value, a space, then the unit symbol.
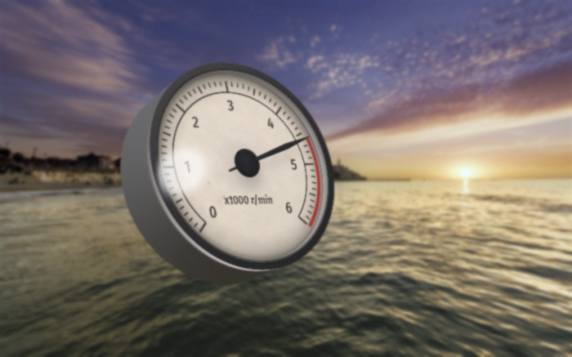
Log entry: 4600 rpm
